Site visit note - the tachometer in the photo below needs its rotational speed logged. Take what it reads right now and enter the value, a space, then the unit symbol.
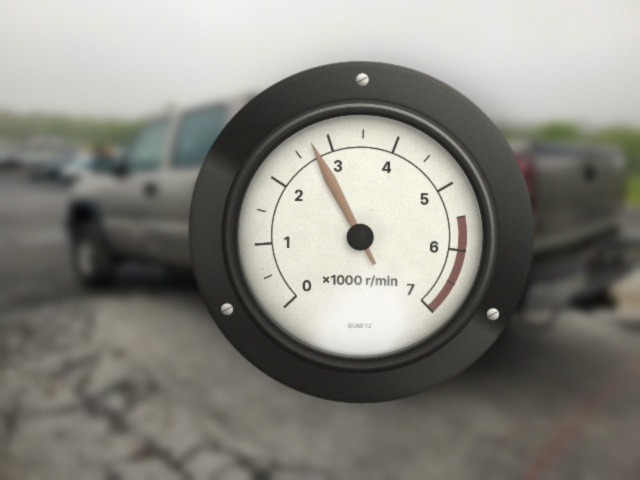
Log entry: 2750 rpm
